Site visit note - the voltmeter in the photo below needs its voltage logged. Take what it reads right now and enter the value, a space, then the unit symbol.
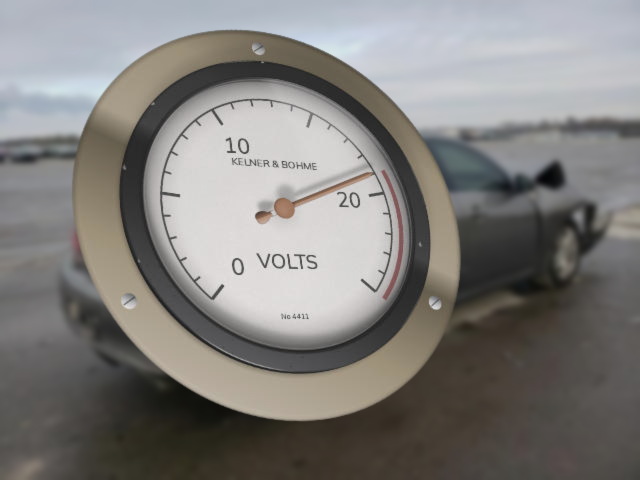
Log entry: 19 V
